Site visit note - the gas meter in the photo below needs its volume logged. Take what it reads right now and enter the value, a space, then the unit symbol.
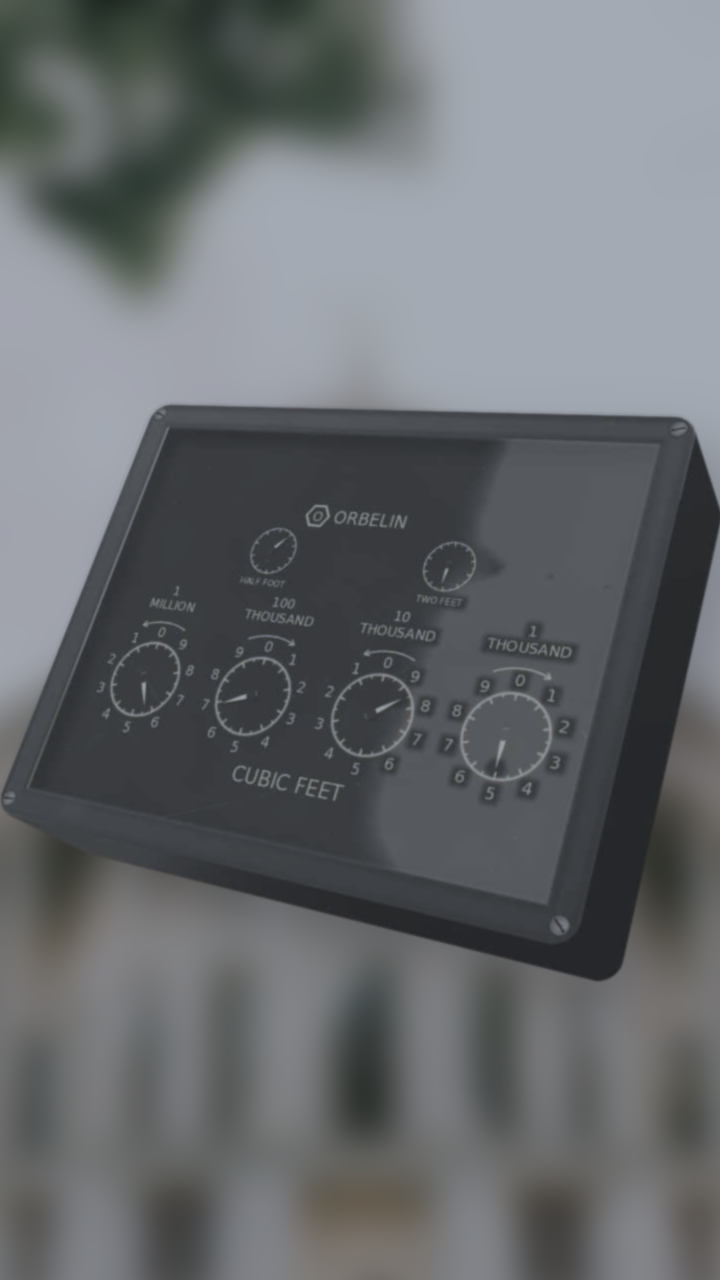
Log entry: 568500 ft³
